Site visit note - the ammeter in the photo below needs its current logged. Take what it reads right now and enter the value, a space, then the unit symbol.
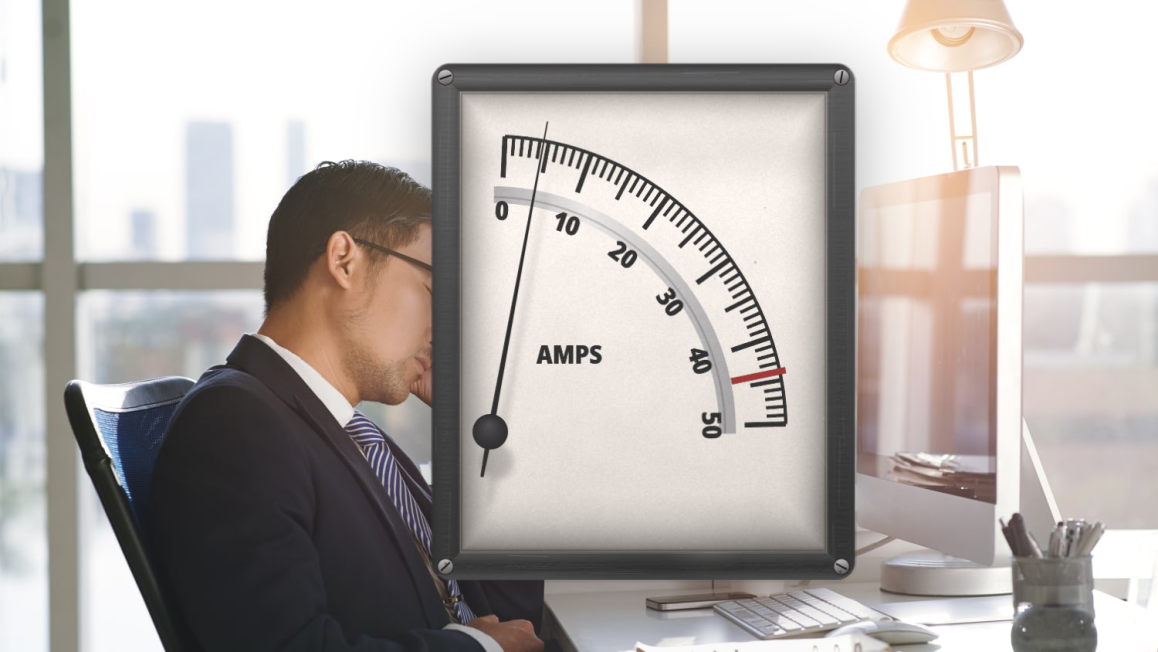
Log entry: 4.5 A
